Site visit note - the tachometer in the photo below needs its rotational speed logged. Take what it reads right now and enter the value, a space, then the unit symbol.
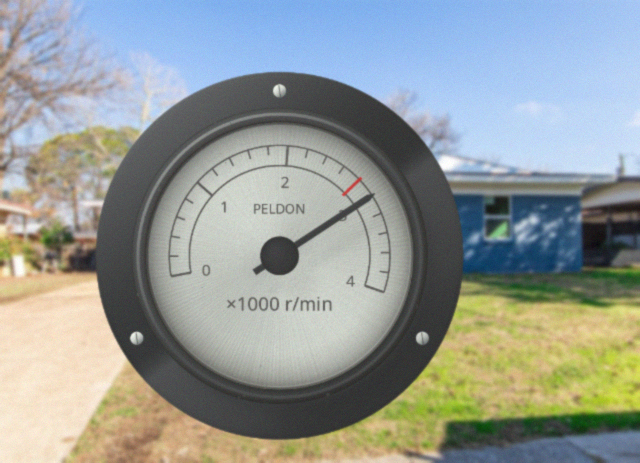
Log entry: 3000 rpm
